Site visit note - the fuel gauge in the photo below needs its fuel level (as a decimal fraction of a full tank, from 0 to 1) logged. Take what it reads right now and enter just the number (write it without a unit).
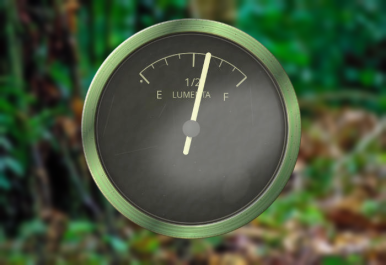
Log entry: 0.625
